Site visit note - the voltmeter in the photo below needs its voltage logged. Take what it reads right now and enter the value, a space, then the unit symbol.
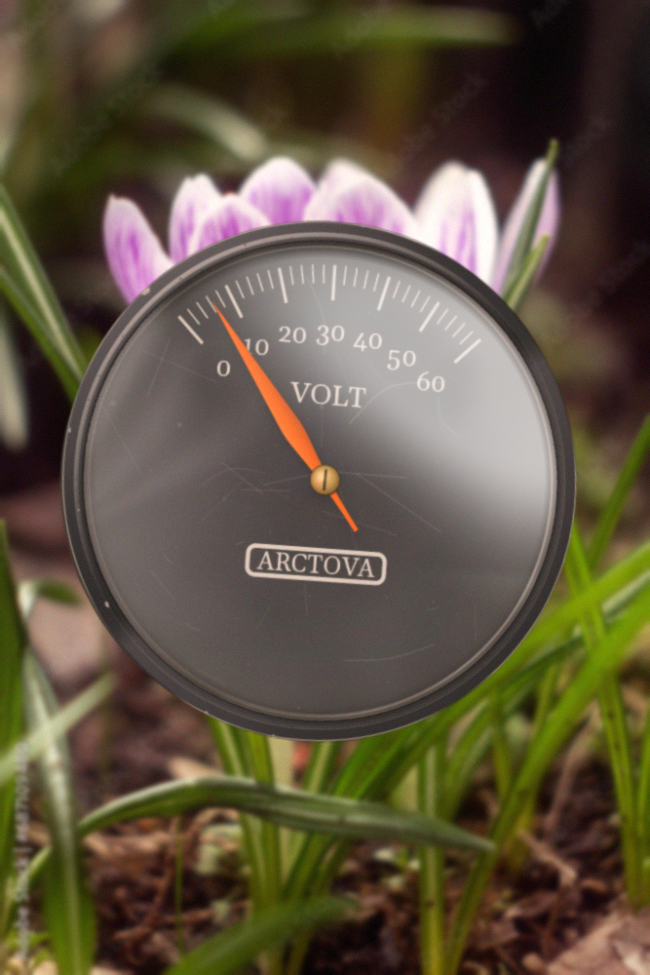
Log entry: 6 V
